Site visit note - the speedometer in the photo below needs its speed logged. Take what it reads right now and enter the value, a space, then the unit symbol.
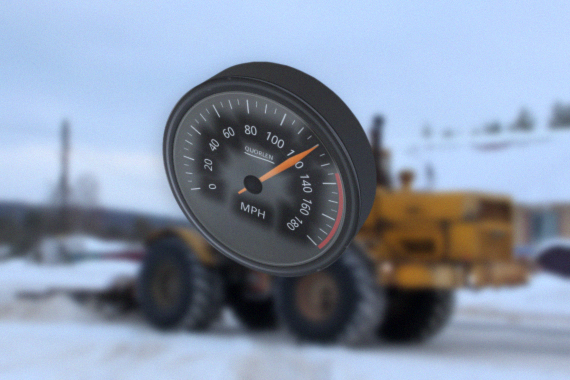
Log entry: 120 mph
